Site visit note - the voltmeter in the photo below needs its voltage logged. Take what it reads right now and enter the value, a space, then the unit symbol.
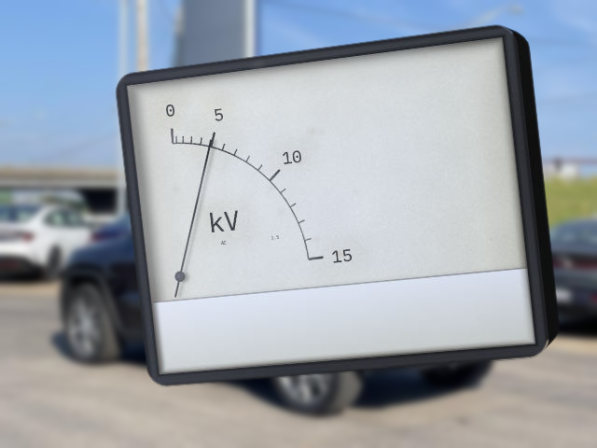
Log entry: 5 kV
